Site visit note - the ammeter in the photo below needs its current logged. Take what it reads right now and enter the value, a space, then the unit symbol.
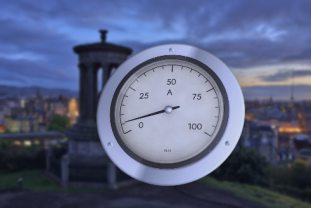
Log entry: 5 A
